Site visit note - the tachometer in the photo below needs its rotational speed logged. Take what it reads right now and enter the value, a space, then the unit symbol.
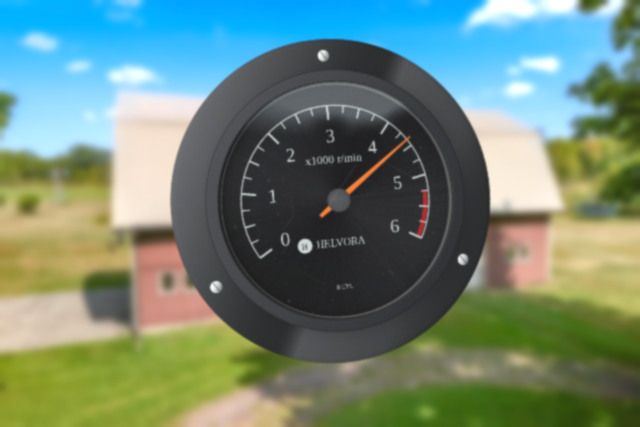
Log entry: 4375 rpm
